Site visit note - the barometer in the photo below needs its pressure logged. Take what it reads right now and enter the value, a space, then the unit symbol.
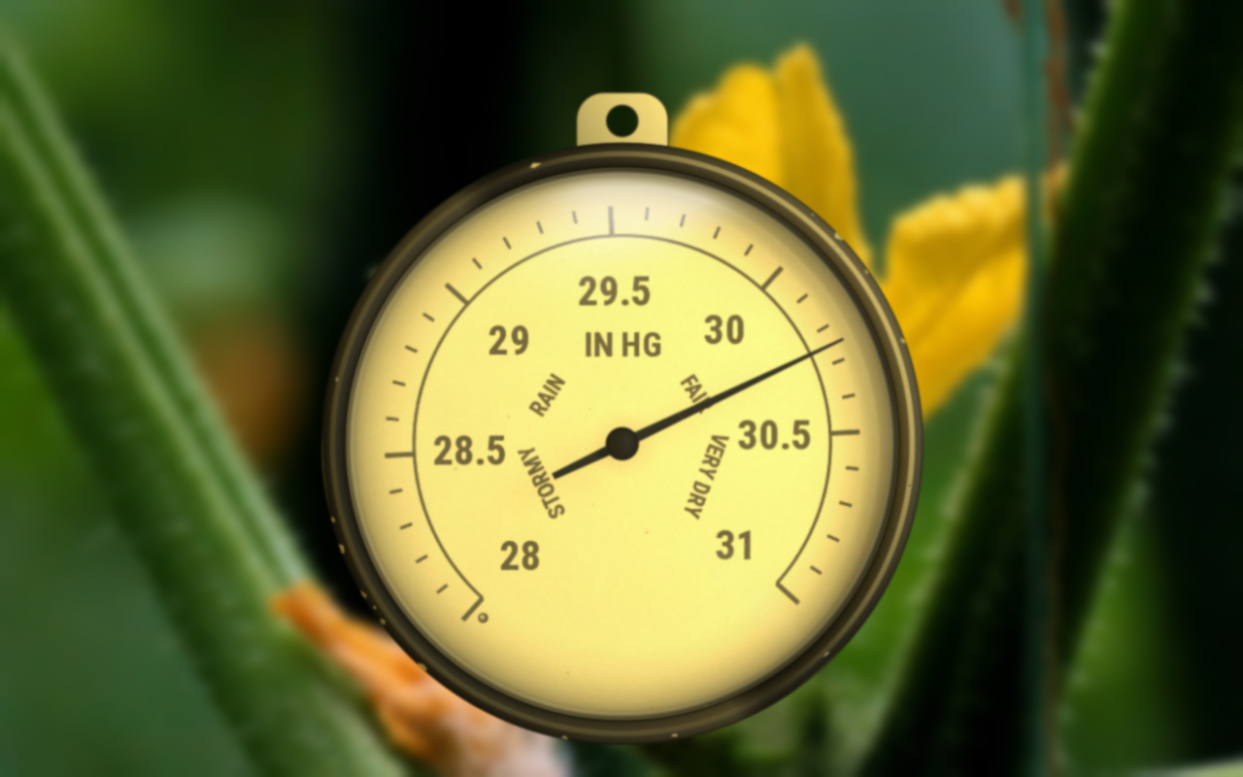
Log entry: 30.25 inHg
